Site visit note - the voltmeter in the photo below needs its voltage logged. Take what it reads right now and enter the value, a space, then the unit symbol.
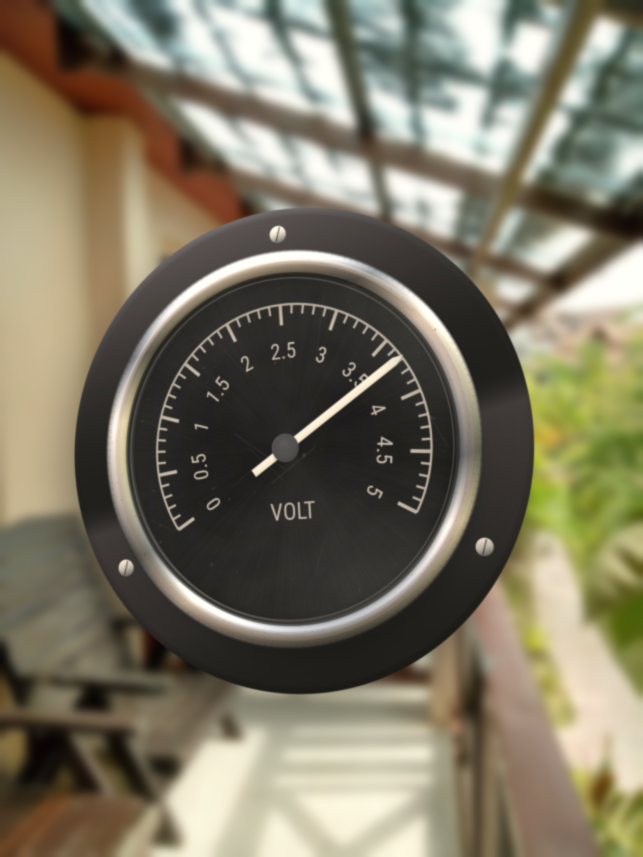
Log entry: 3.7 V
